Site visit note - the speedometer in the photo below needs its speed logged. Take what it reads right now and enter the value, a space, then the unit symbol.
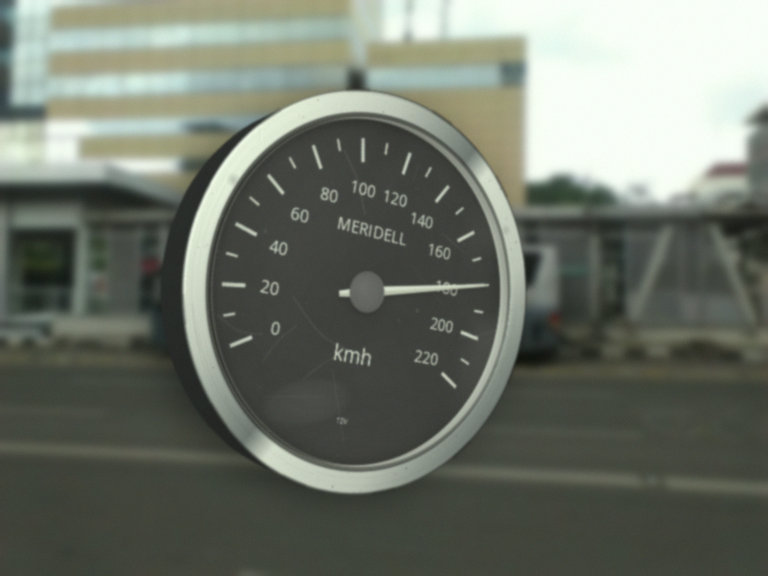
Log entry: 180 km/h
